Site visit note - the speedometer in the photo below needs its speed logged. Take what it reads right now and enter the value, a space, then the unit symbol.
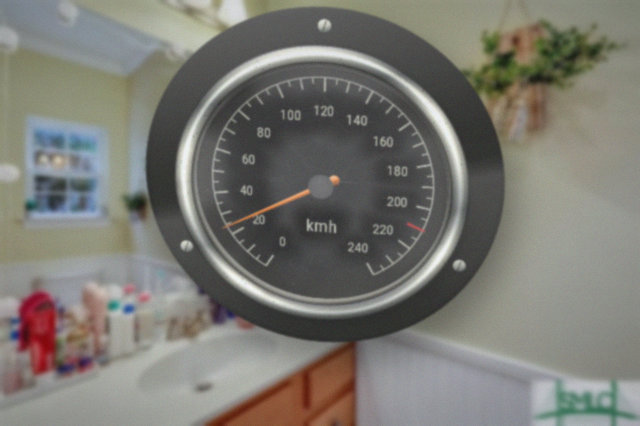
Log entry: 25 km/h
